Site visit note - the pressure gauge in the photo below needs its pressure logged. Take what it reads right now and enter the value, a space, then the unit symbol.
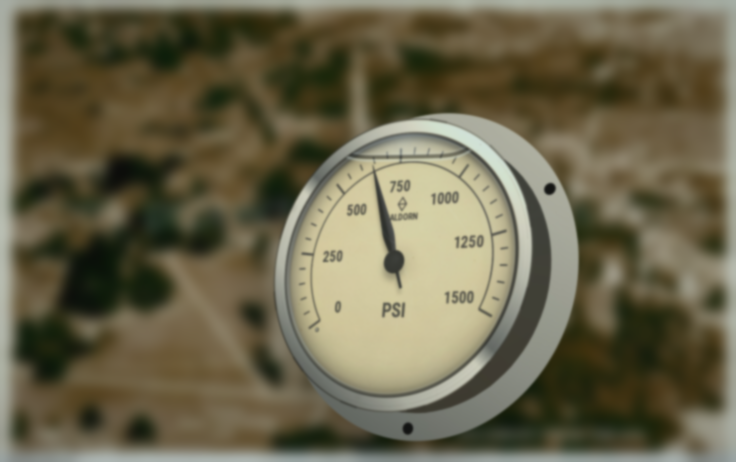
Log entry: 650 psi
